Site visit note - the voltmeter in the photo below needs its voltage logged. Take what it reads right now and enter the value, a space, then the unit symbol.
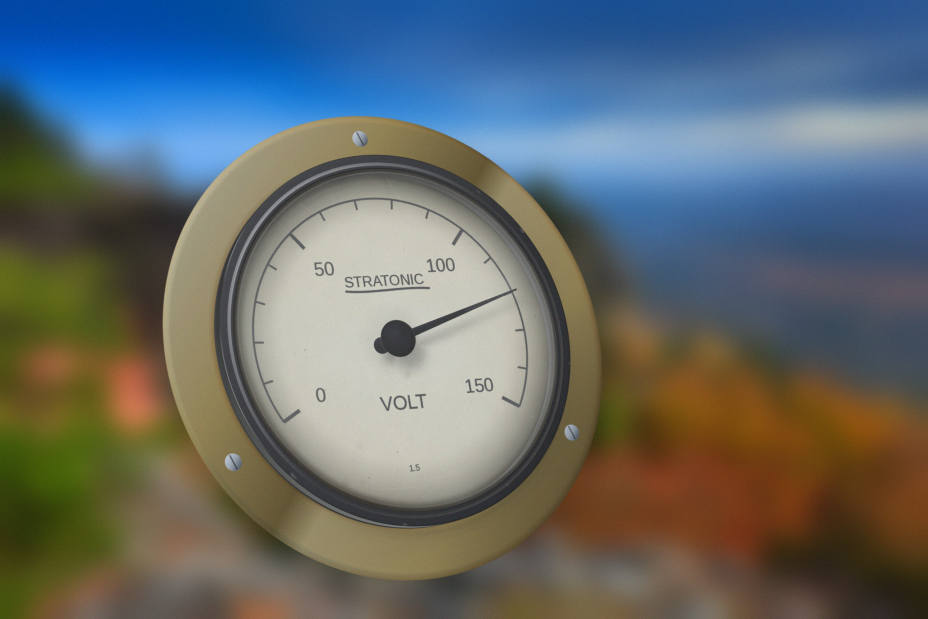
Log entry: 120 V
